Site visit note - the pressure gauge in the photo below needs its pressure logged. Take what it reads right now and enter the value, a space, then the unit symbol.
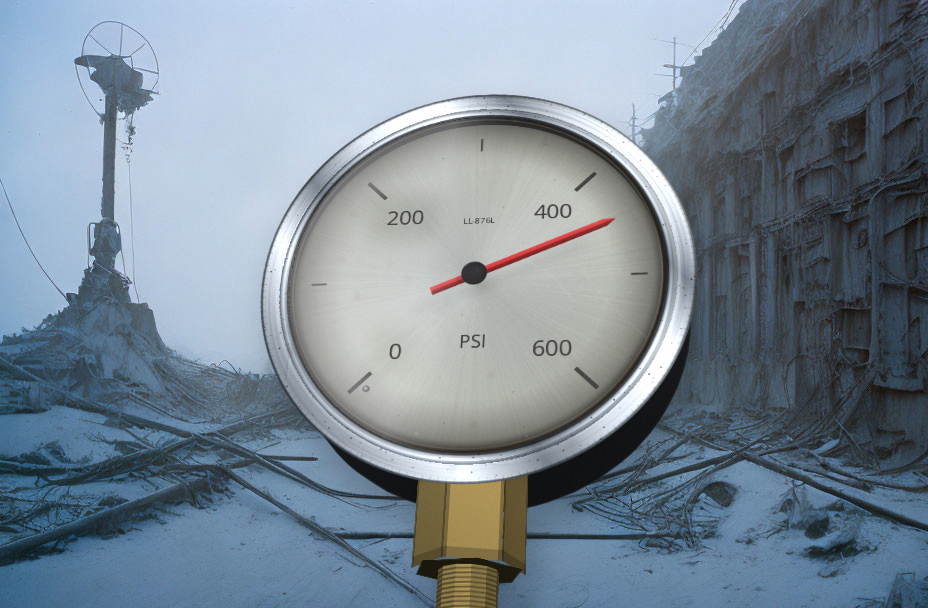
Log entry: 450 psi
